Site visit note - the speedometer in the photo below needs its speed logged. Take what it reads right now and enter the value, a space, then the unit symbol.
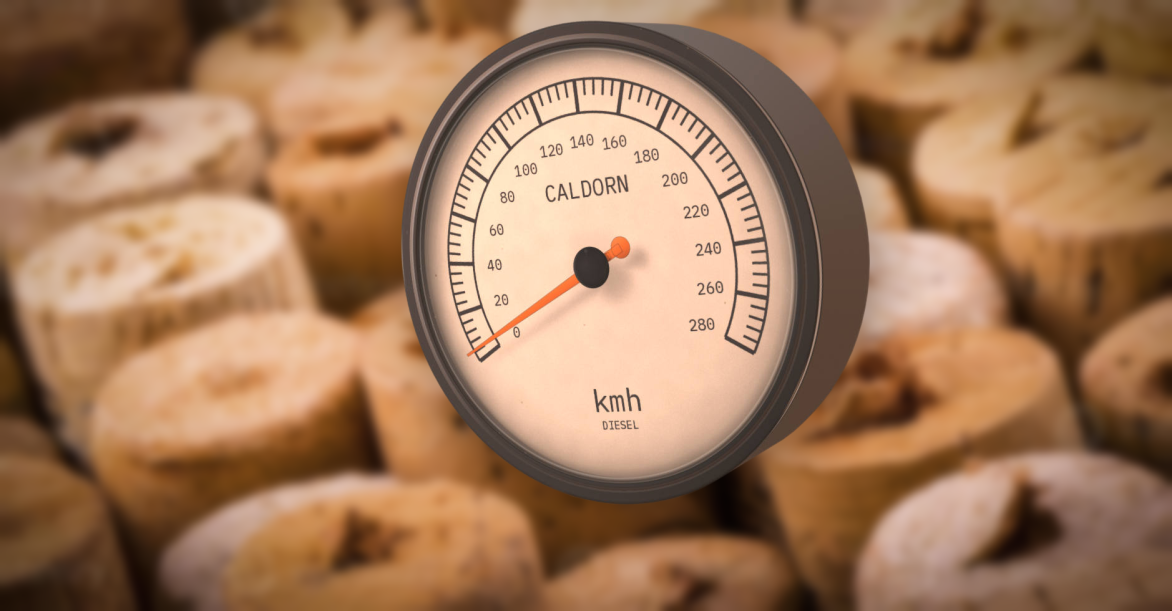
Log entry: 4 km/h
